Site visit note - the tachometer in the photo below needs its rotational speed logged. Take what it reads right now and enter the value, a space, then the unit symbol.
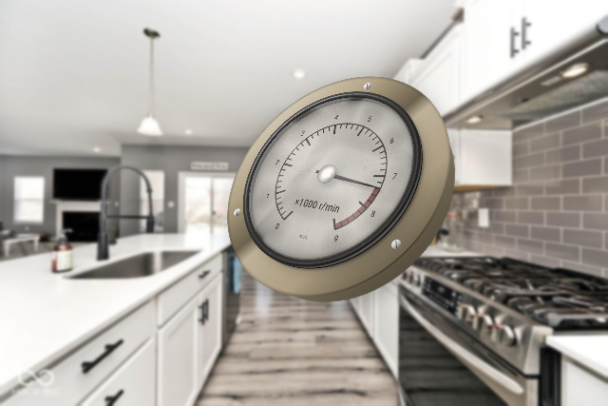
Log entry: 7400 rpm
